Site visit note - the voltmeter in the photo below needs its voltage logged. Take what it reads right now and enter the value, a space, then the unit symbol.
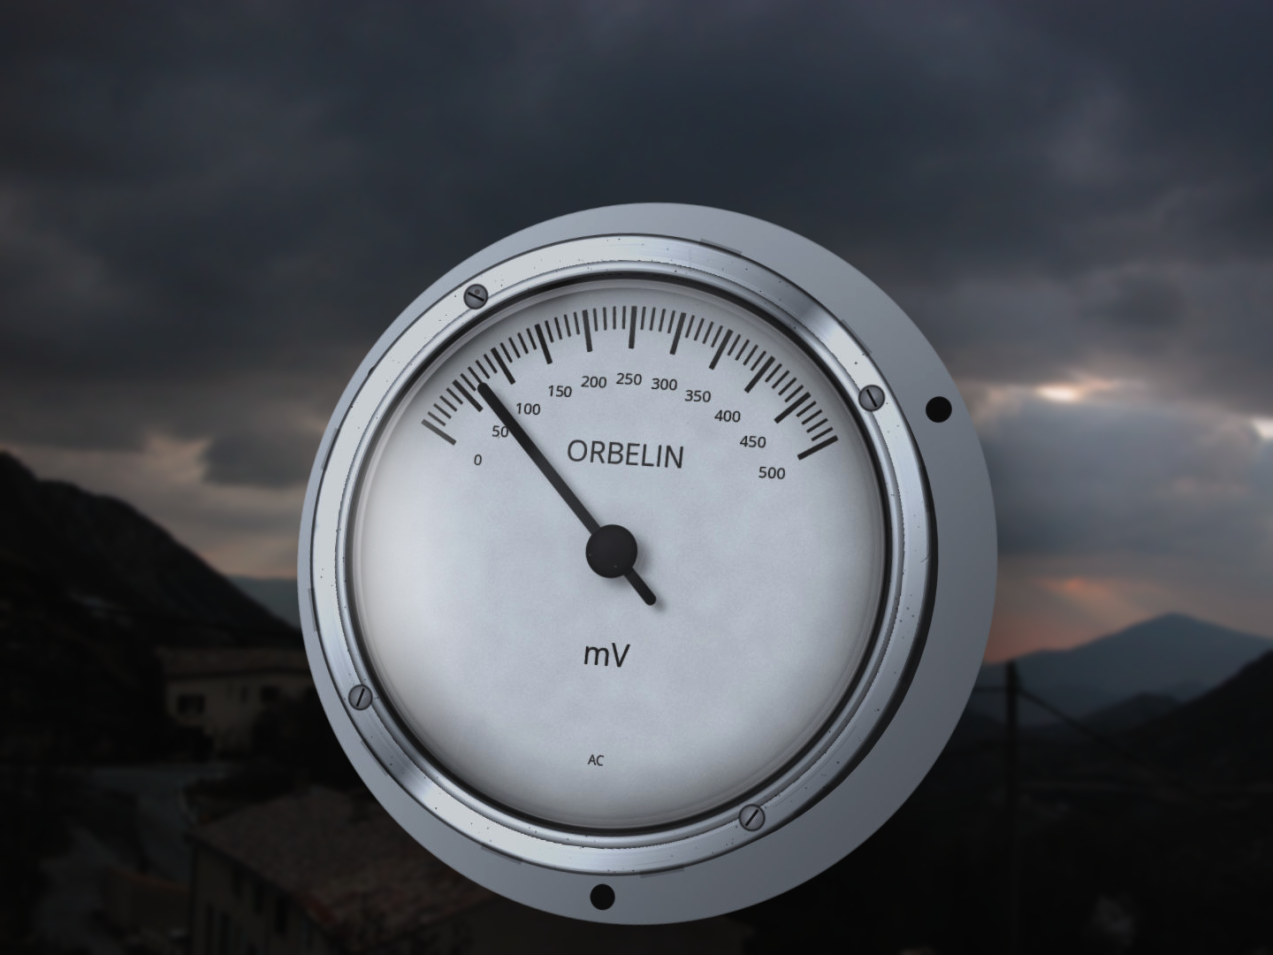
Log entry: 70 mV
